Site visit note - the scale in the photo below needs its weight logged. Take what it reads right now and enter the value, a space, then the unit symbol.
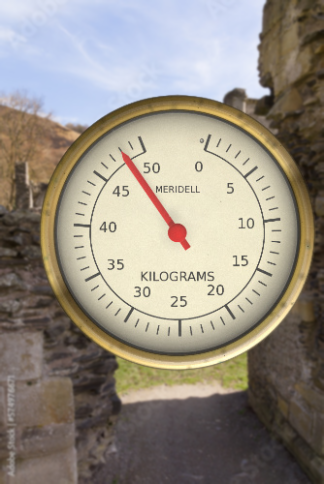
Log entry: 48 kg
